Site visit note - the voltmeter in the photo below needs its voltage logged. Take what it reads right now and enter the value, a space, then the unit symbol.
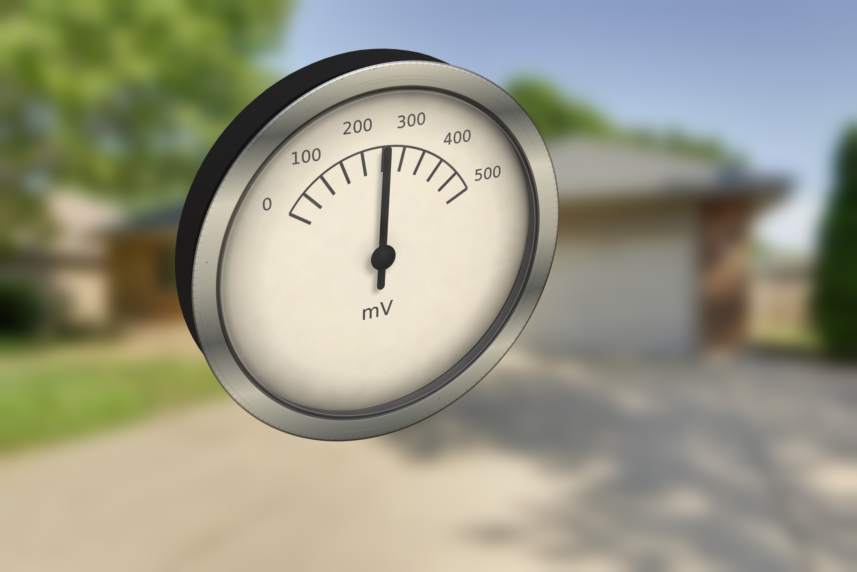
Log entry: 250 mV
